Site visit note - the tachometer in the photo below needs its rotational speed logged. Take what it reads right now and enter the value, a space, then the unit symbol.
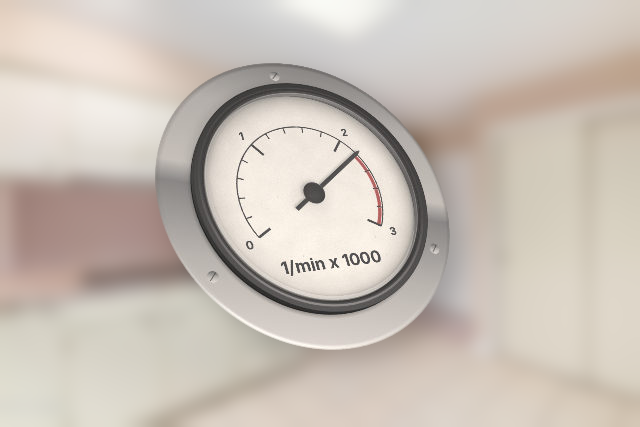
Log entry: 2200 rpm
